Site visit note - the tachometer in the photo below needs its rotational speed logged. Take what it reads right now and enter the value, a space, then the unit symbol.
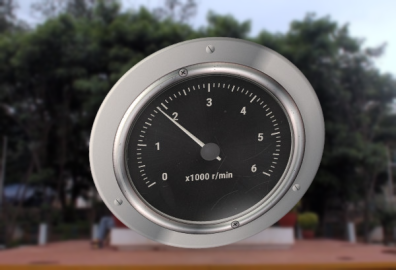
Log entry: 1900 rpm
